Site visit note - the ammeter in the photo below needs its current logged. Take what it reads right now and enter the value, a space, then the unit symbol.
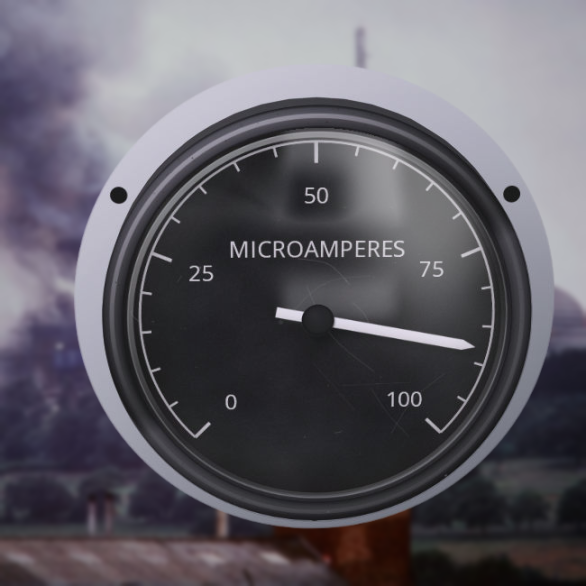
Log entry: 87.5 µA
